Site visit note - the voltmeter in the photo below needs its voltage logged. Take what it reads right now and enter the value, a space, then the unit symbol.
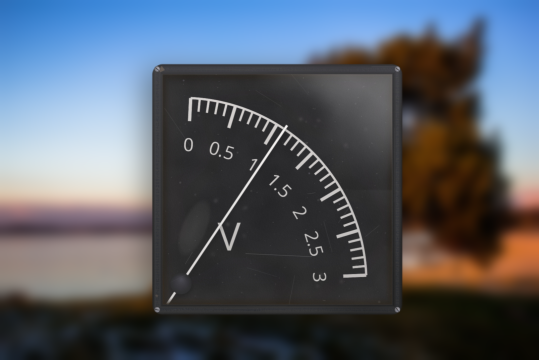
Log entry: 1.1 V
